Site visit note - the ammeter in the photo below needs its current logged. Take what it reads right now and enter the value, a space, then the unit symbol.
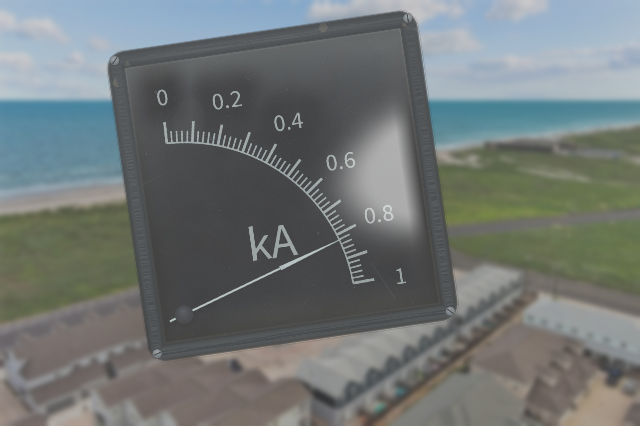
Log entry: 0.82 kA
